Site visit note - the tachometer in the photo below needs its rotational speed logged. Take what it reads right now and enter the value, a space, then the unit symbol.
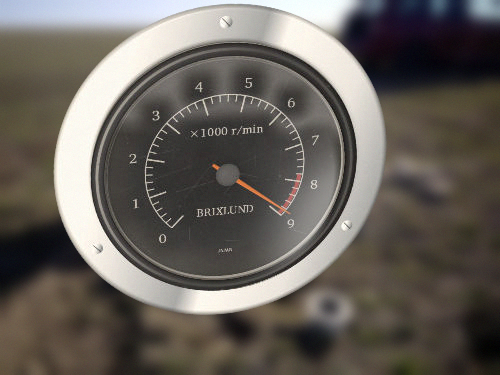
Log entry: 8800 rpm
